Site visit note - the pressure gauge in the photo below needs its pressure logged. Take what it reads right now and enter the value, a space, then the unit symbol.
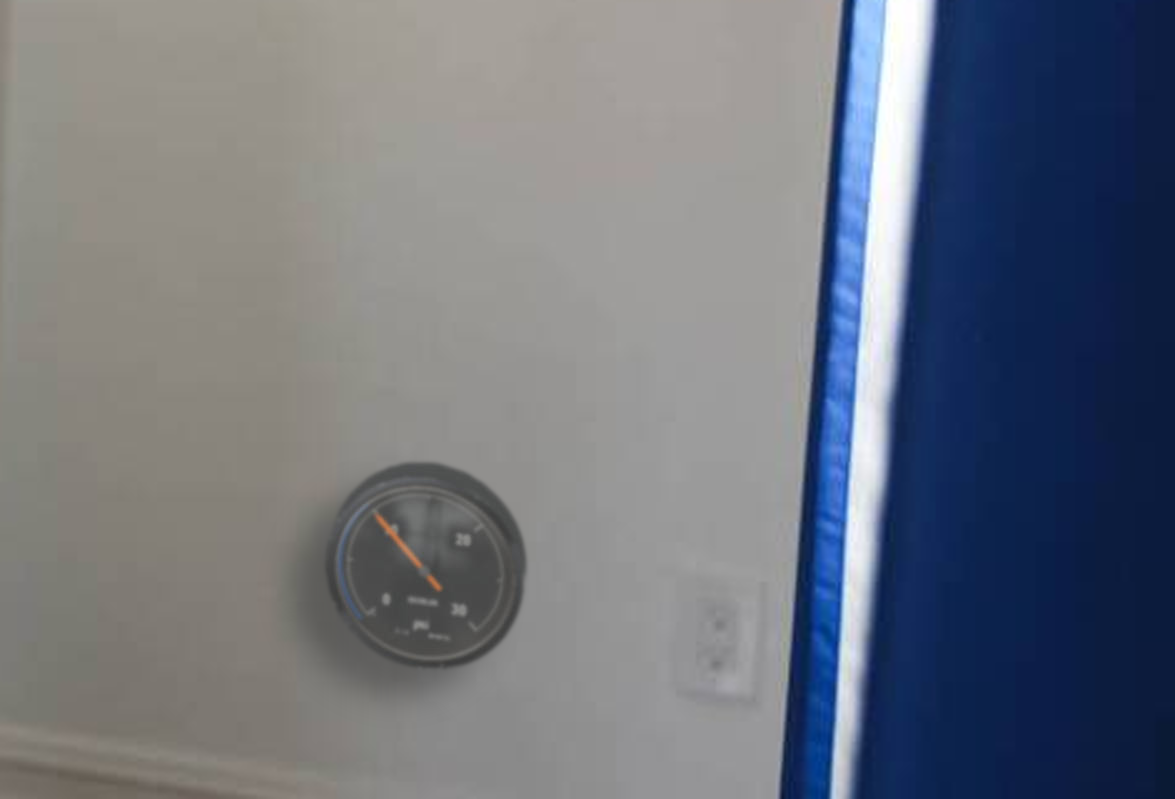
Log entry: 10 psi
